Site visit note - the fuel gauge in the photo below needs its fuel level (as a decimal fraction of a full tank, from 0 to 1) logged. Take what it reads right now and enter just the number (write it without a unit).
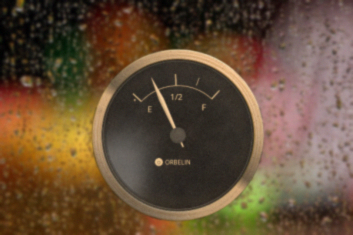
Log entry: 0.25
